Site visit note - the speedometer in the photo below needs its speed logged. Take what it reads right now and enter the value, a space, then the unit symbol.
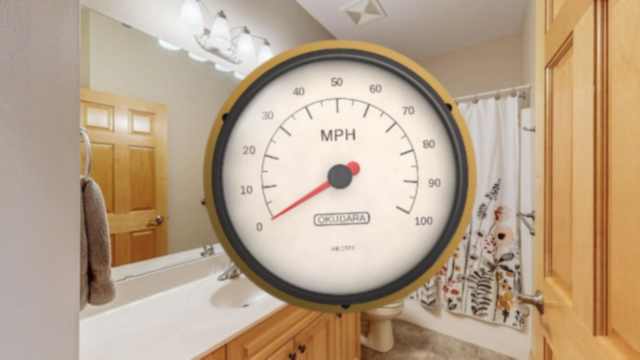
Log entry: 0 mph
